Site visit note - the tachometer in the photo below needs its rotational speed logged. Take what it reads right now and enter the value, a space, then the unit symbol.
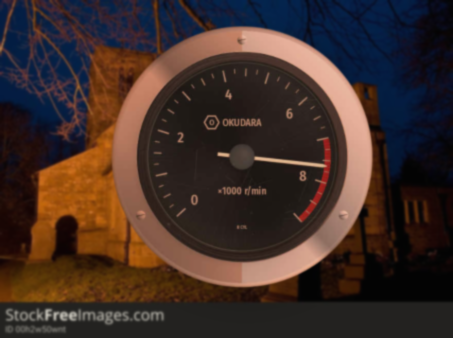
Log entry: 7625 rpm
